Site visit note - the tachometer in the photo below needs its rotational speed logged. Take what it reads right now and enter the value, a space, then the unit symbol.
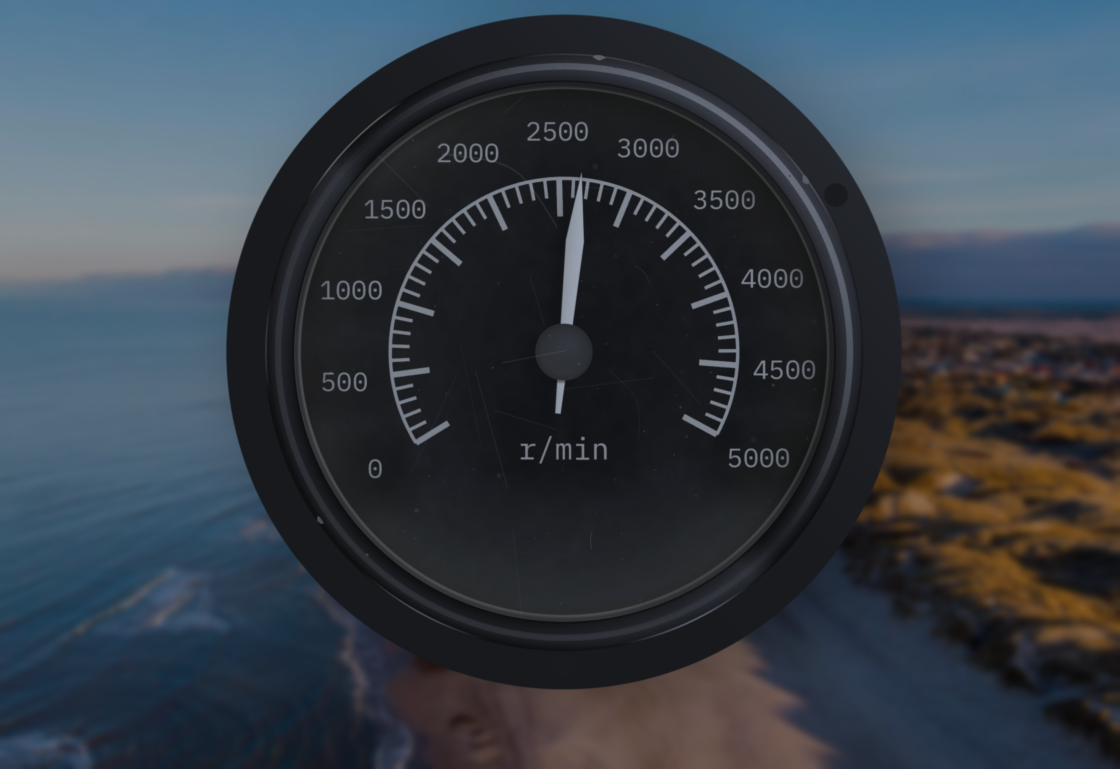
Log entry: 2650 rpm
